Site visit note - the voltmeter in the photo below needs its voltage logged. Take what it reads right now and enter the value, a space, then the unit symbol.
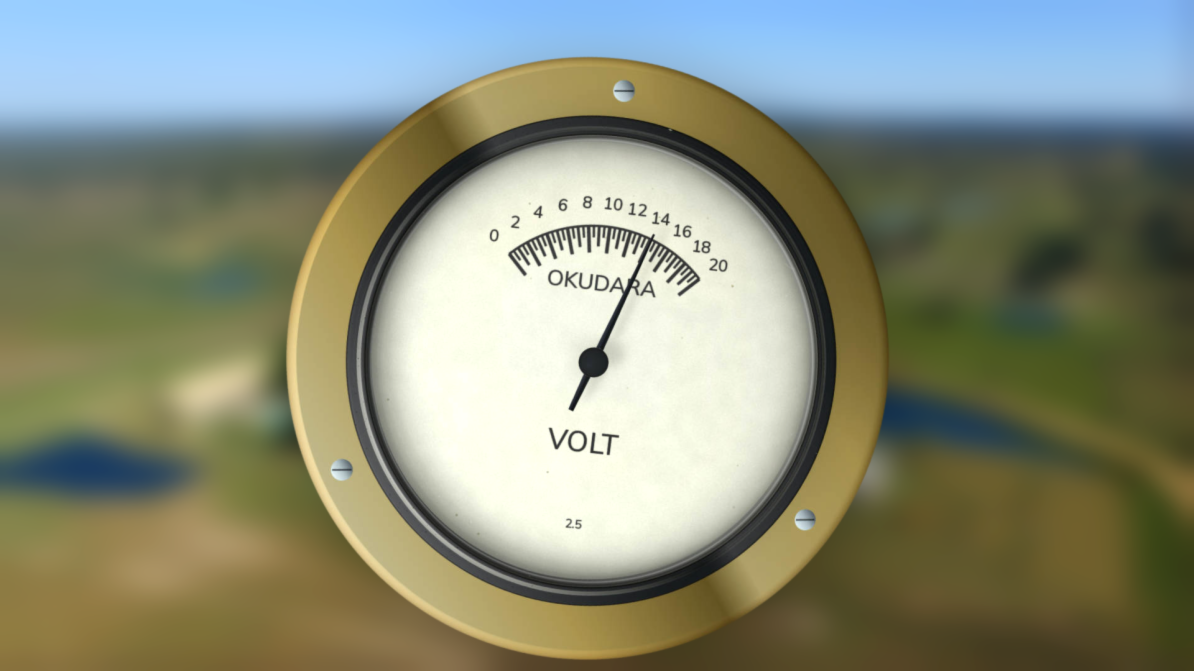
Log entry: 14 V
